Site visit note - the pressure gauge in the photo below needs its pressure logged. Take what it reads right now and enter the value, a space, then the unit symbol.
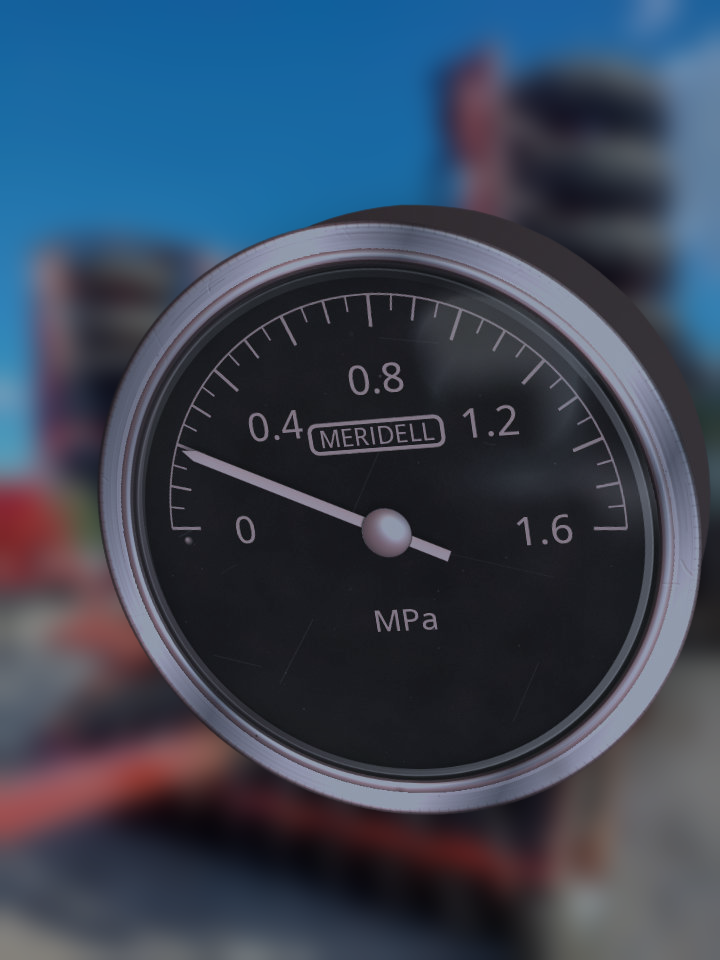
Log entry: 0.2 MPa
